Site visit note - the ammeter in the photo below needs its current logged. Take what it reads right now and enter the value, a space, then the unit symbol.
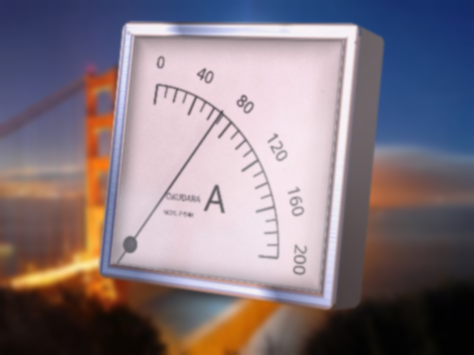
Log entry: 70 A
